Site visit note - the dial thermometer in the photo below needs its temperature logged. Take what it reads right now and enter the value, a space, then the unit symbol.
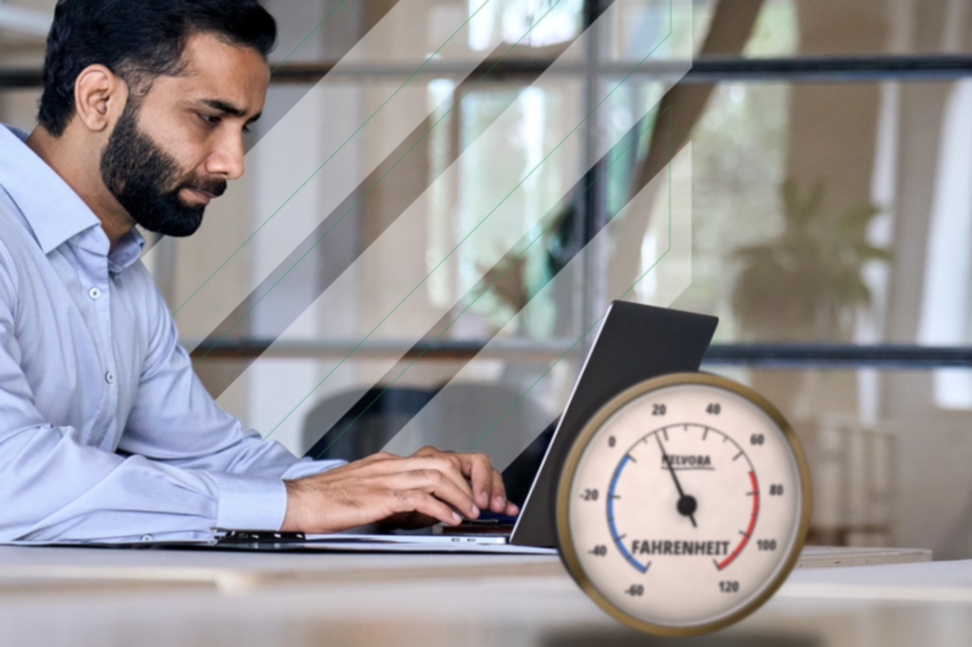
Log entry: 15 °F
